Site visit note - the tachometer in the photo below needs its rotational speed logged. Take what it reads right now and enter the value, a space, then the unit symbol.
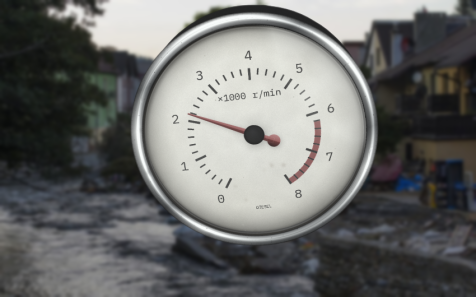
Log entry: 2200 rpm
